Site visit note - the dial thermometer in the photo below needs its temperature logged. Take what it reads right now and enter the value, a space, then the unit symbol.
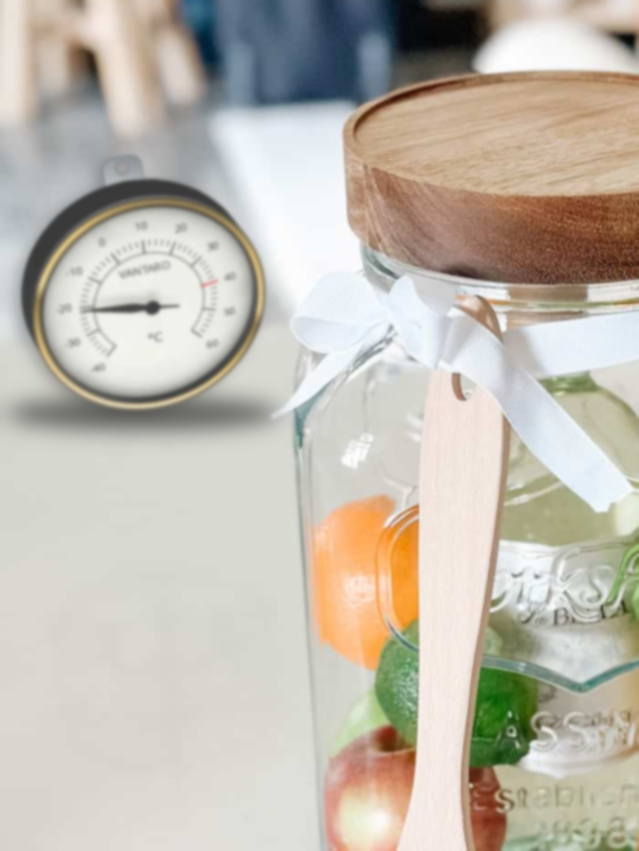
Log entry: -20 °C
